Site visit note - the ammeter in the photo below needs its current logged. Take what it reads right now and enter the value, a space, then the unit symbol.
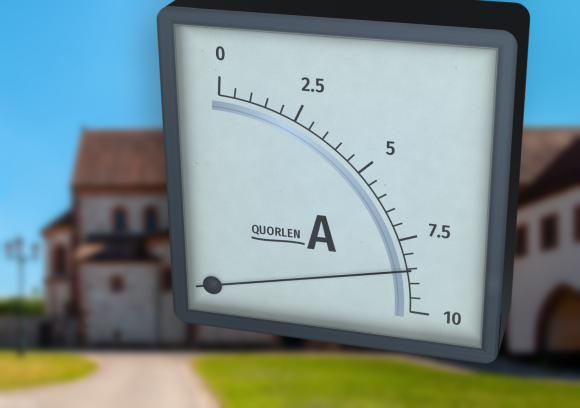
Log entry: 8.5 A
